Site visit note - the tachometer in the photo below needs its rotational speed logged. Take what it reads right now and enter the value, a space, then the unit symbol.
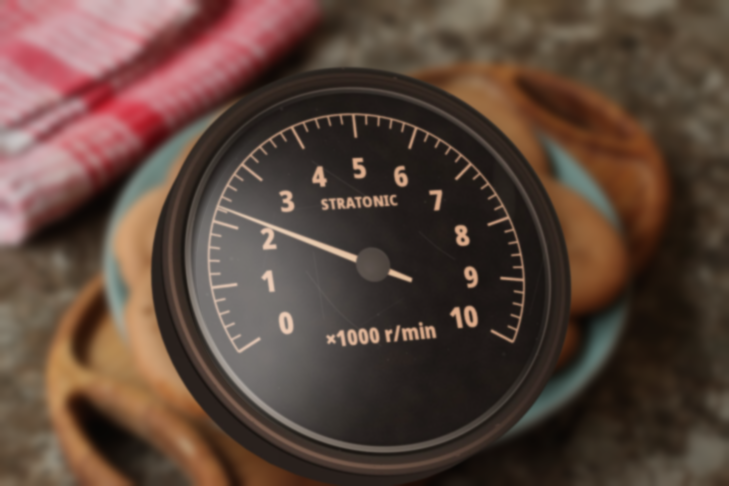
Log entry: 2200 rpm
